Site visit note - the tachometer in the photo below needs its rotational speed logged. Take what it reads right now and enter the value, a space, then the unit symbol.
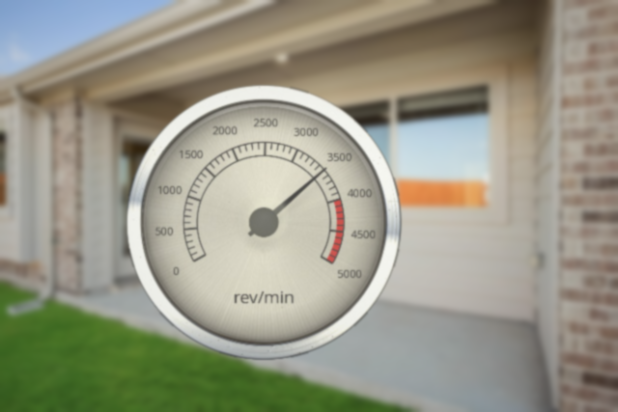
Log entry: 3500 rpm
